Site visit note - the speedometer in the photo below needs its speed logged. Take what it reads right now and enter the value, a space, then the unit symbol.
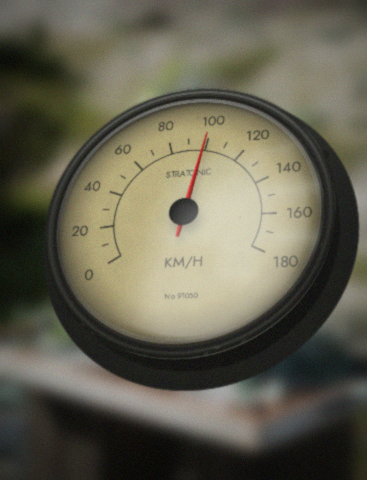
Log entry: 100 km/h
